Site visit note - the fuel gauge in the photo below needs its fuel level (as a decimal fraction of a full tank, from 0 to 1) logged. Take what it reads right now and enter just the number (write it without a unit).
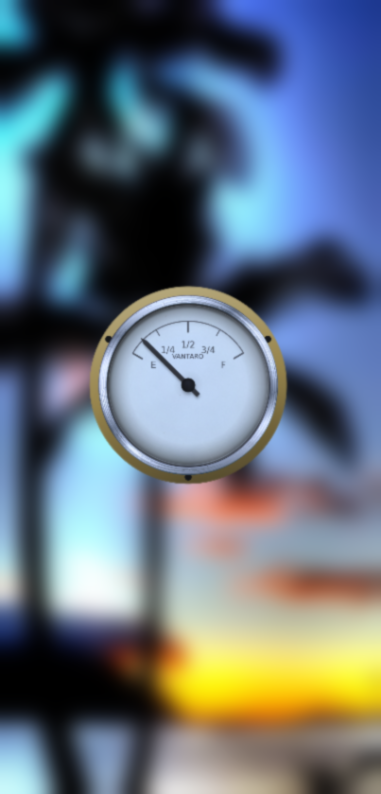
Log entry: 0.125
